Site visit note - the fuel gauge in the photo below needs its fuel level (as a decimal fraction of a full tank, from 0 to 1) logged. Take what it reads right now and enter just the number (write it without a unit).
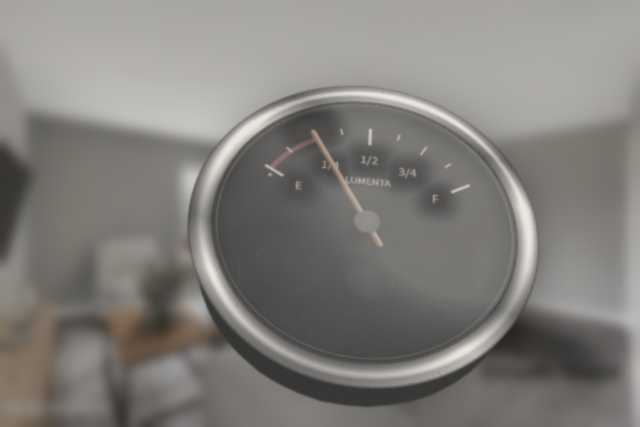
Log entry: 0.25
